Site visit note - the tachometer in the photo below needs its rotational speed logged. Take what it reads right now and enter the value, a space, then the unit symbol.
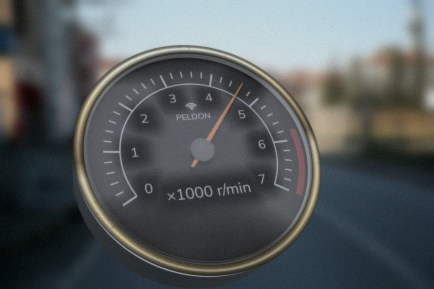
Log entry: 4600 rpm
